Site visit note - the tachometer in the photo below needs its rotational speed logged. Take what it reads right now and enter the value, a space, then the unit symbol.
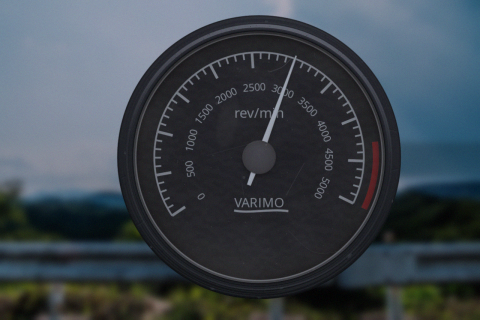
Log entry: 3000 rpm
